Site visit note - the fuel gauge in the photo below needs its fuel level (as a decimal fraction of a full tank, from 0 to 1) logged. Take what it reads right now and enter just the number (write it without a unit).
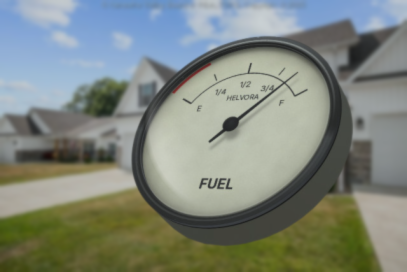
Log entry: 0.875
